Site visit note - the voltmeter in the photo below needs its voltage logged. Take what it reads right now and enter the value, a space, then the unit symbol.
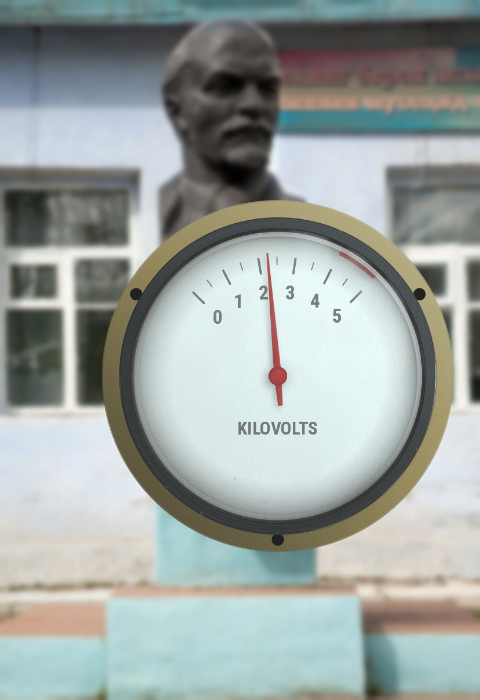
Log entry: 2.25 kV
